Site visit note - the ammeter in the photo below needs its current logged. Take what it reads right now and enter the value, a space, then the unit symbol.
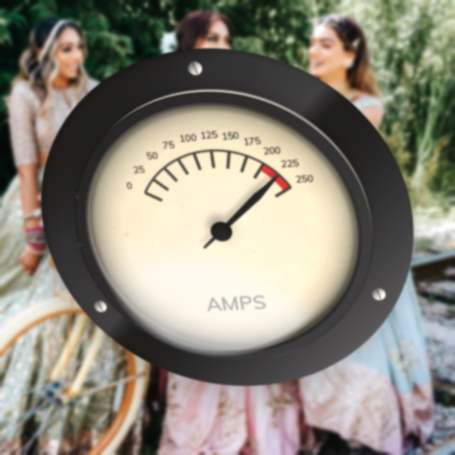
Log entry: 225 A
